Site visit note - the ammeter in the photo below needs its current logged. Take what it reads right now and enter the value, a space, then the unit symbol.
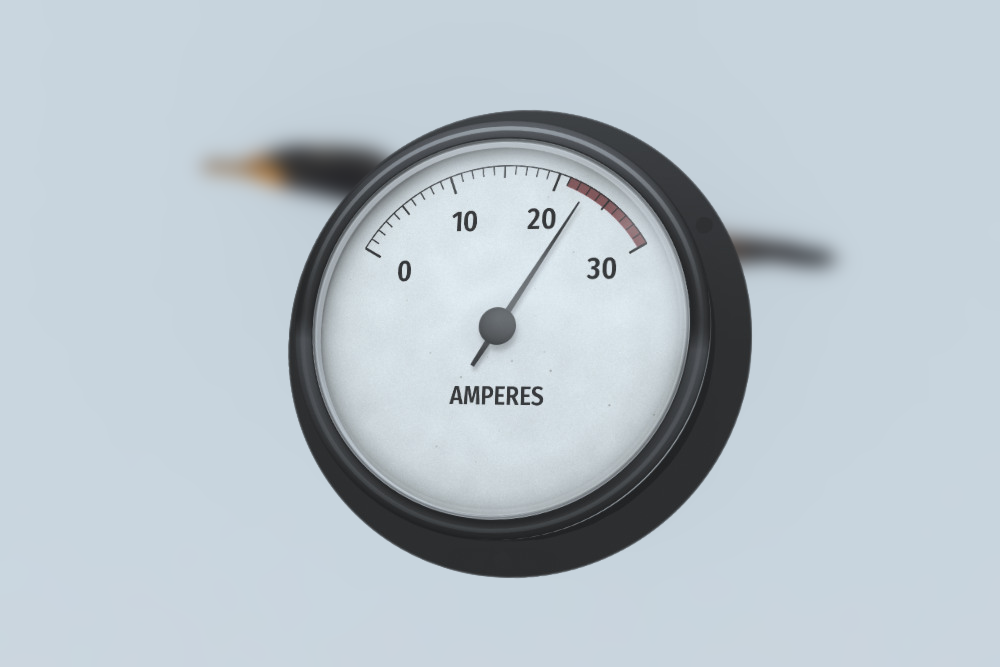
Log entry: 23 A
